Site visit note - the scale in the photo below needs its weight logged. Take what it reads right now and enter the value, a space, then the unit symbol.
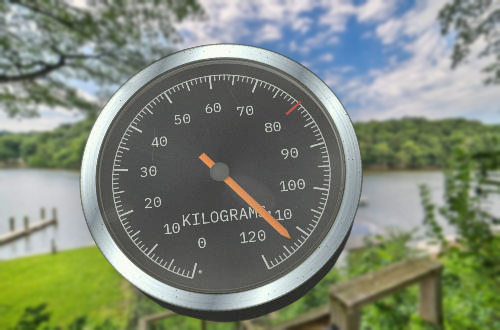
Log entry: 113 kg
